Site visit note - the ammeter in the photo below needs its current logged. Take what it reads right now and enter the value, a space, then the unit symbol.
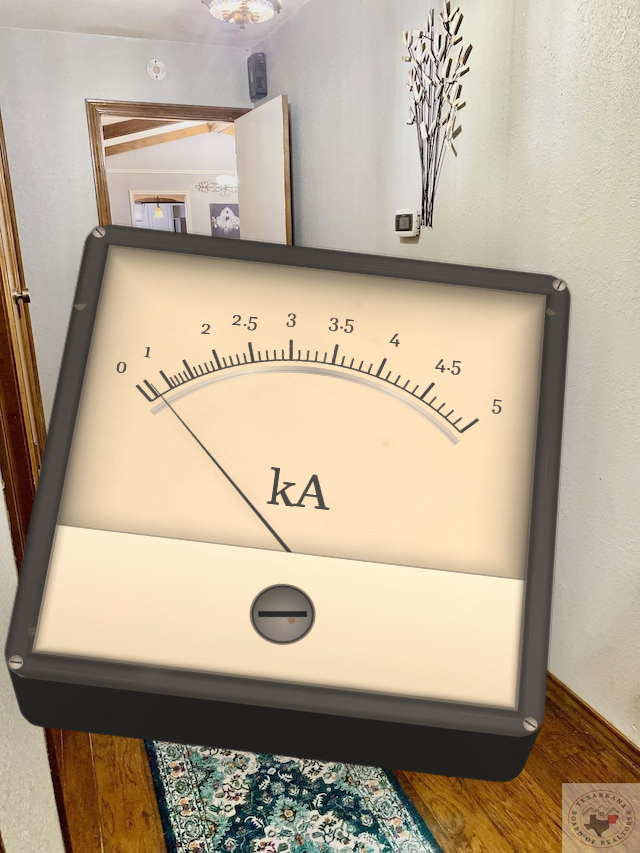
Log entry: 0.5 kA
